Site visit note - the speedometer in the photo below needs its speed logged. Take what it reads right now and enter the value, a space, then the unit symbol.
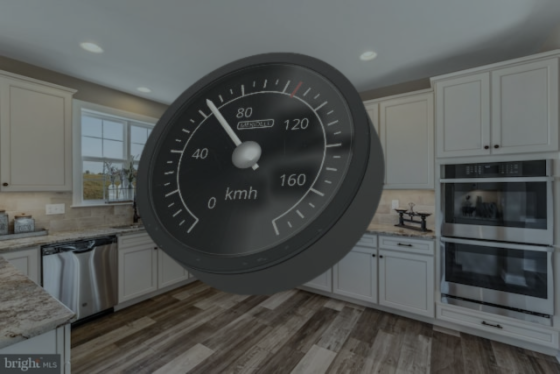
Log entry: 65 km/h
